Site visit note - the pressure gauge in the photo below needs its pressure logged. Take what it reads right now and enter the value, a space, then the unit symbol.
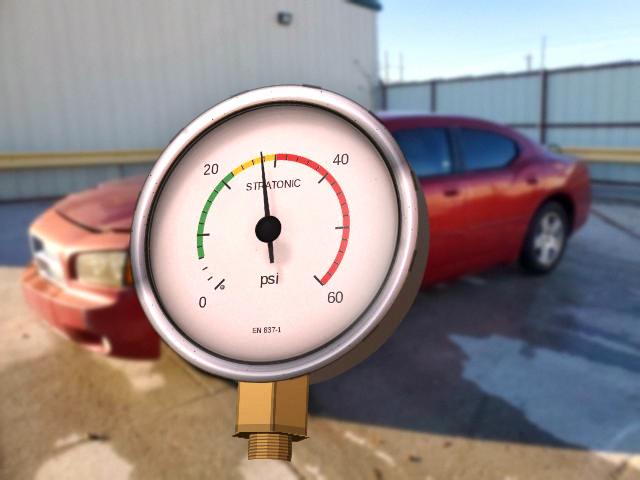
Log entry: 28 psi
